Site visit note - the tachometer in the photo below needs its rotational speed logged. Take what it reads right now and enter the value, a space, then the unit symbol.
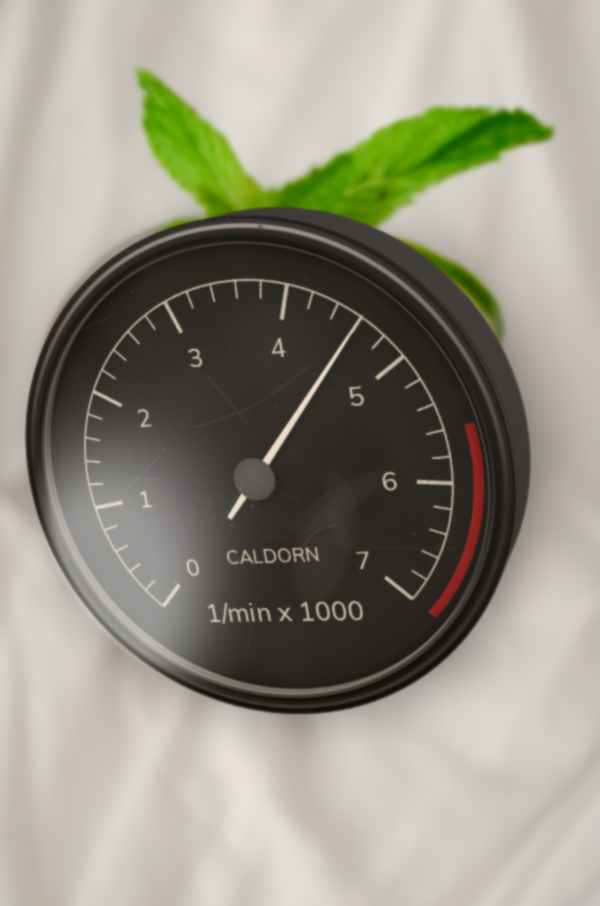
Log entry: 4600 rpm
